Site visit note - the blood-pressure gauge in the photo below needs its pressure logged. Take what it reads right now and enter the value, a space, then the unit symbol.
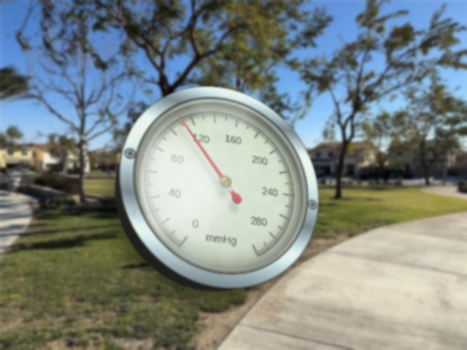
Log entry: 110 mmHg
